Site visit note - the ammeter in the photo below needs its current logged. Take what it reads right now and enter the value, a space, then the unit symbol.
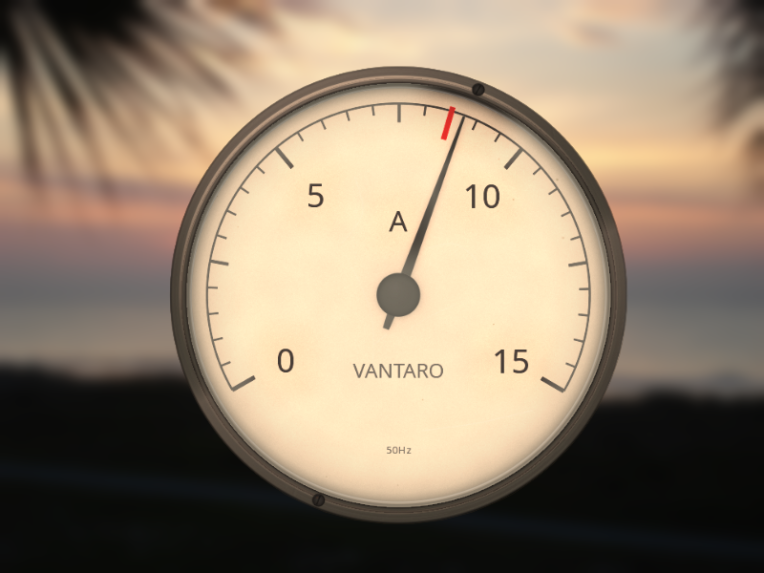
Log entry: 8.75 A
